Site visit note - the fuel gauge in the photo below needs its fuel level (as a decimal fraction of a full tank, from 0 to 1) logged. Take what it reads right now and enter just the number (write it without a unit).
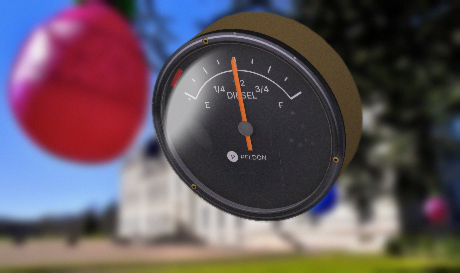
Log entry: 0.5
